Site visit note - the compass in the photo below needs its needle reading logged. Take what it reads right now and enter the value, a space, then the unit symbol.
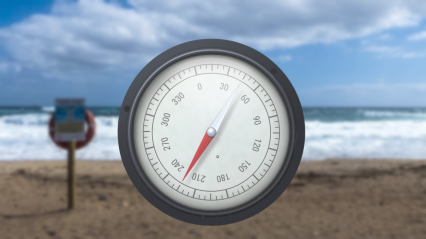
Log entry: 225 °
